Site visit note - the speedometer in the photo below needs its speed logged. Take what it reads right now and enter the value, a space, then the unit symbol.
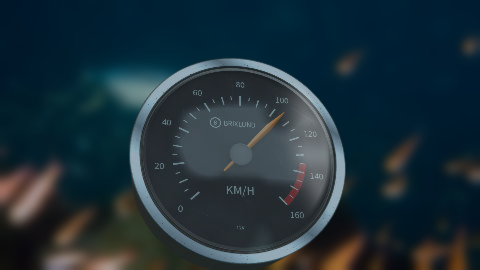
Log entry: 105 km/h
